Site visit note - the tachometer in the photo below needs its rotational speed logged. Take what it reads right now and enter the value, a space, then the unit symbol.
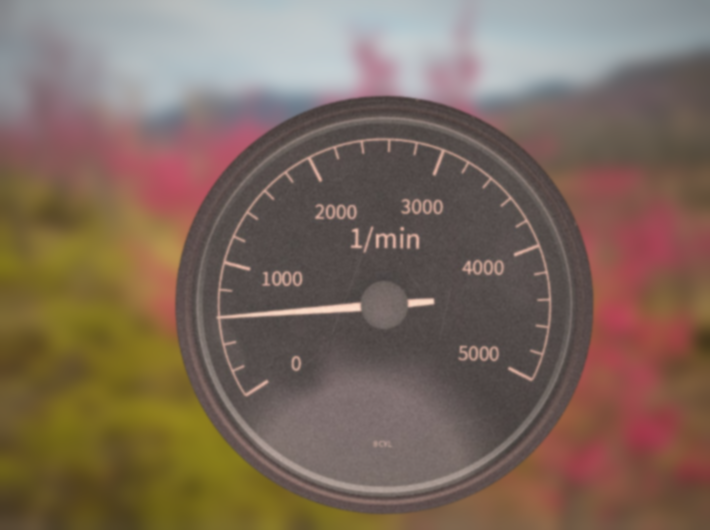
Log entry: 600 rpm
